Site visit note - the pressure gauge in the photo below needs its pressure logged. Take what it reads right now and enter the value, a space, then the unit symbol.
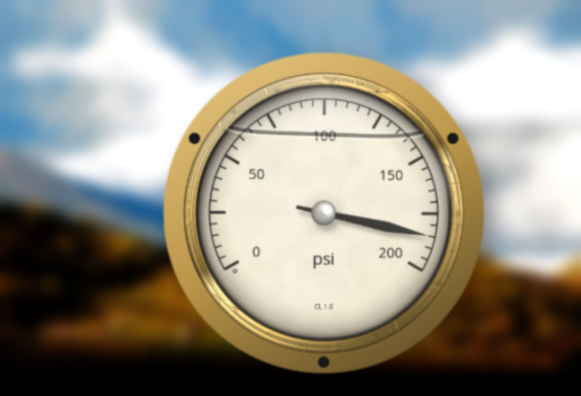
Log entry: 185 psi
